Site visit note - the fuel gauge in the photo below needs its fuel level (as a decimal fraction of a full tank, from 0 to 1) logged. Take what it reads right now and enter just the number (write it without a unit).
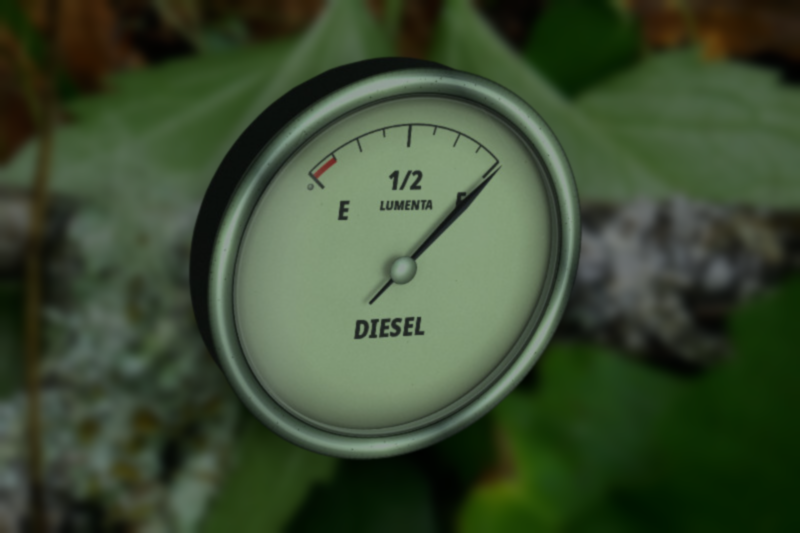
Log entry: 1
